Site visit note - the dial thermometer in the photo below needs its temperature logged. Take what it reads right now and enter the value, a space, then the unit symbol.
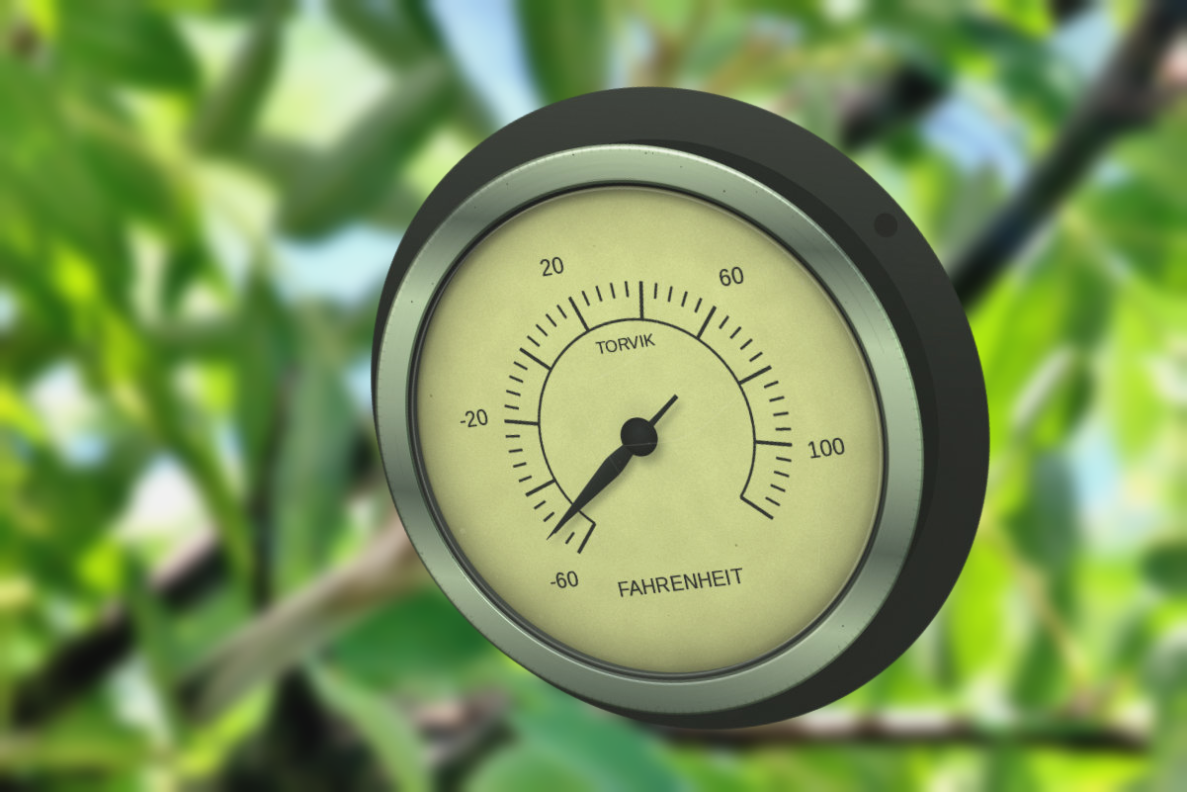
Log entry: -52 °F
